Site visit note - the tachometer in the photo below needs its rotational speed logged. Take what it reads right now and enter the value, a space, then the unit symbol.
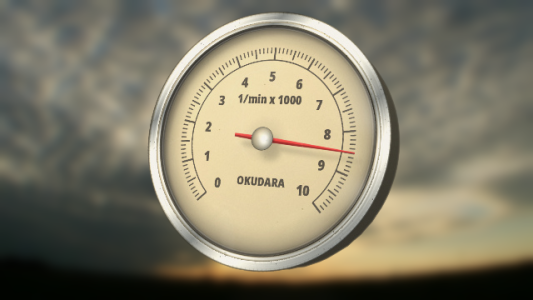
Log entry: 8500 rpm
